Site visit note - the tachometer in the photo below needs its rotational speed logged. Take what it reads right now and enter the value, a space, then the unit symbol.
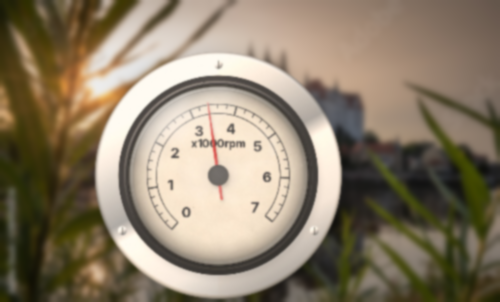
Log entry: 3400 rpm
